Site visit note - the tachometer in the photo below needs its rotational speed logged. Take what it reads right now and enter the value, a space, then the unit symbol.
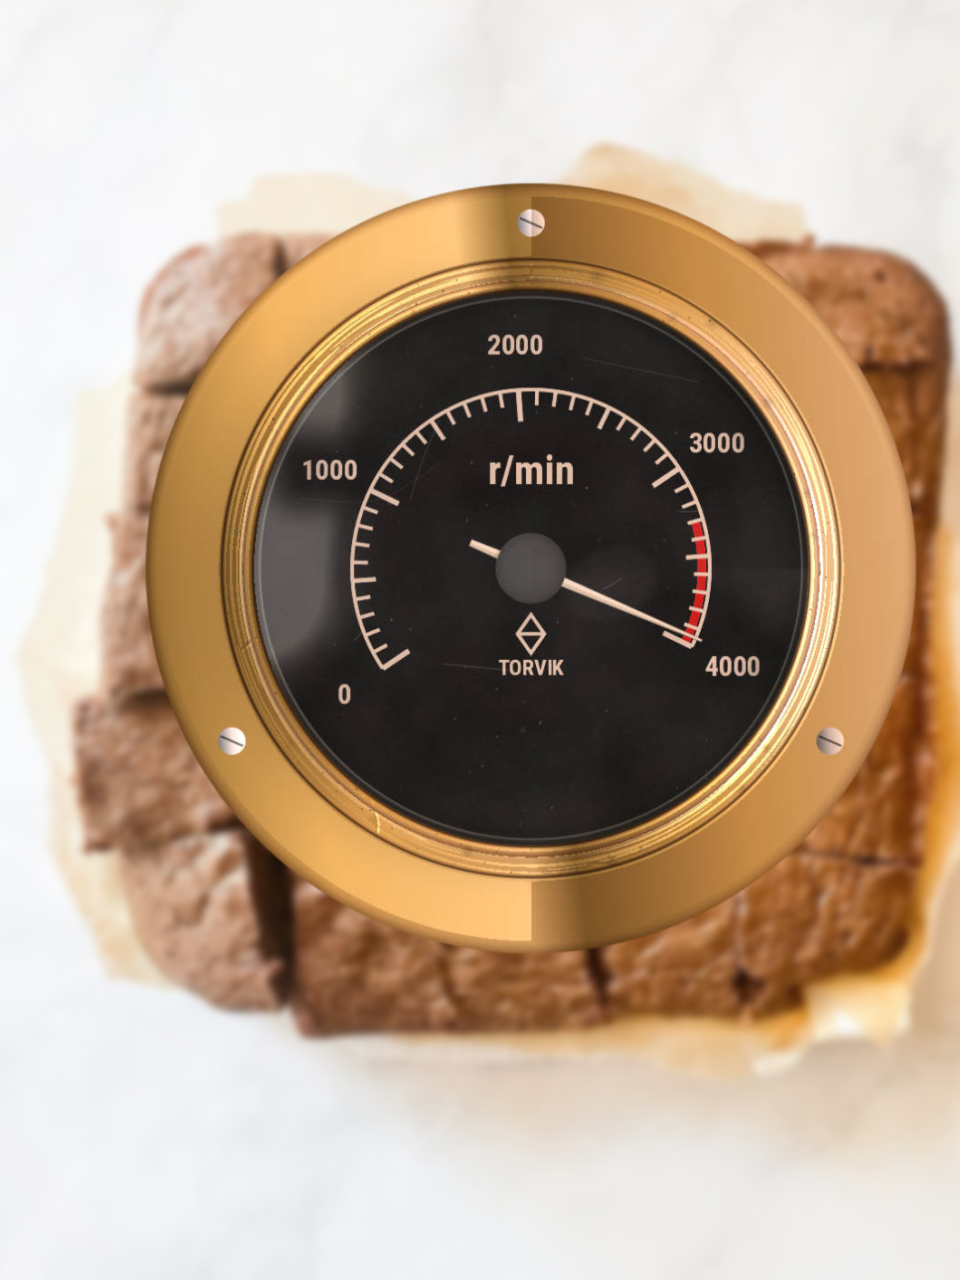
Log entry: 3950 rpm
